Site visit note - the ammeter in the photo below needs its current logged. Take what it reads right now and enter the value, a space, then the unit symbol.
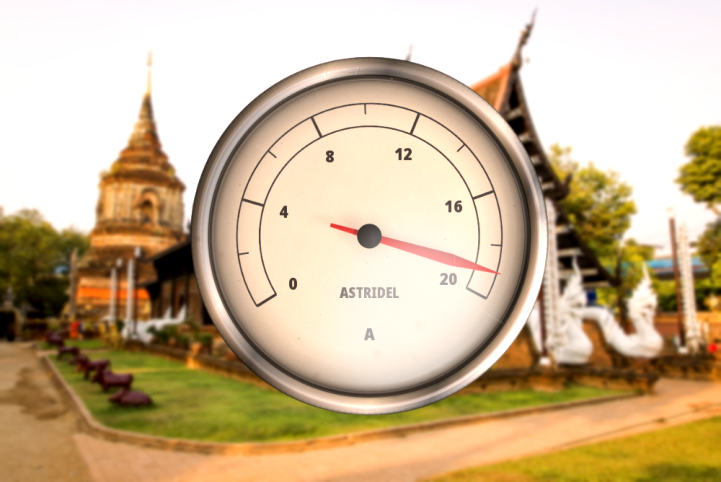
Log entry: 19 A
